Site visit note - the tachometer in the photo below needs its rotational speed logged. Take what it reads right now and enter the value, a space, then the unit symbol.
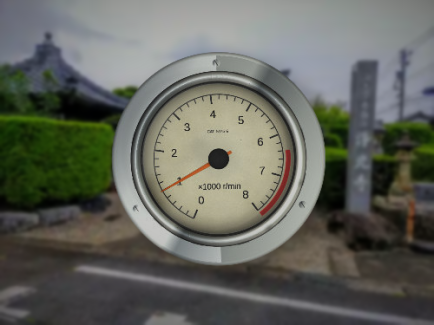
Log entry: 1000 rpm
